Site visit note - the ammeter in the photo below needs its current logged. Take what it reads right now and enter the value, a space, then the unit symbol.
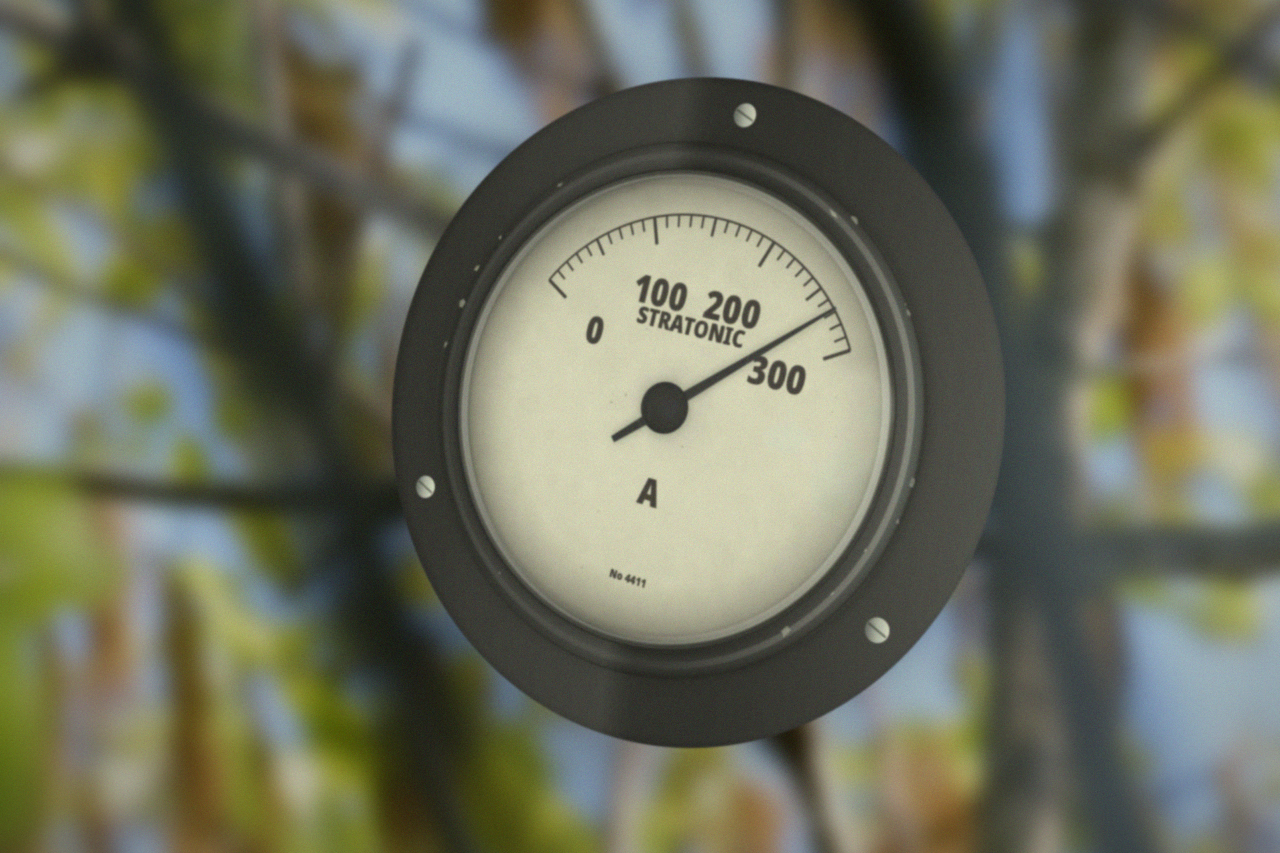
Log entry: 270 A
